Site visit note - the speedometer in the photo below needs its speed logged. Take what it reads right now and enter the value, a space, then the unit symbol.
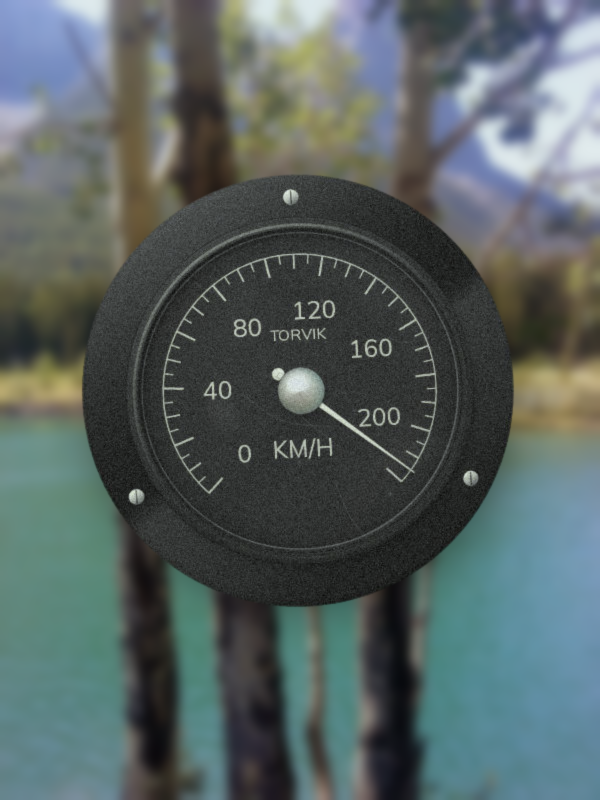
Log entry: 215 km/h
